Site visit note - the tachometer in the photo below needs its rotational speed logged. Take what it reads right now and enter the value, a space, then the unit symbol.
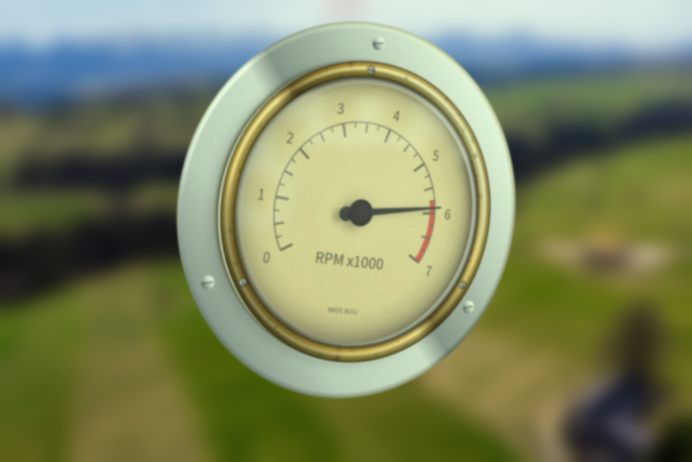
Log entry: 5875 rpm
